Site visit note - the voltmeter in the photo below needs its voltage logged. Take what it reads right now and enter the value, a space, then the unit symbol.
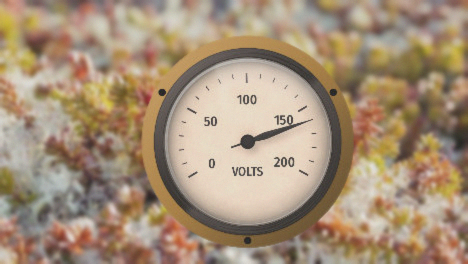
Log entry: 160 V
